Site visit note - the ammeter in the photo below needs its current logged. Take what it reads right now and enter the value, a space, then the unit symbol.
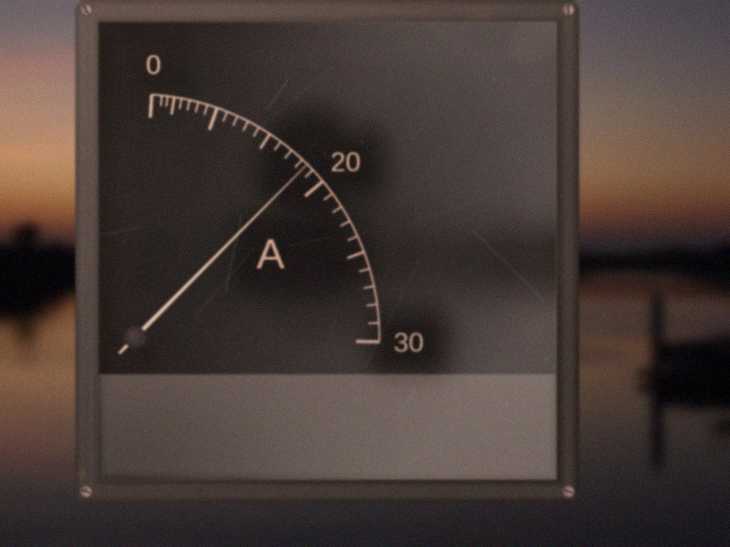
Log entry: 18.5 A
